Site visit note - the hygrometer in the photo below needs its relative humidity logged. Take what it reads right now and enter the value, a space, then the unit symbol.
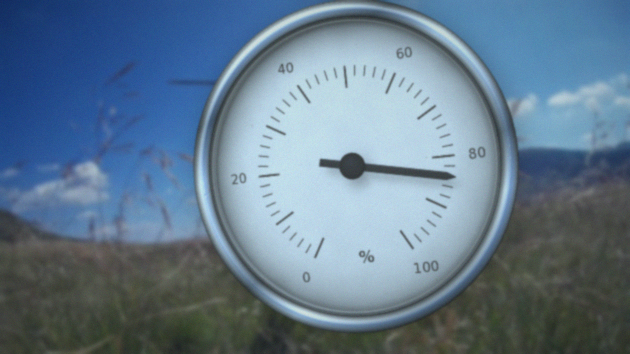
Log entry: 84 %
